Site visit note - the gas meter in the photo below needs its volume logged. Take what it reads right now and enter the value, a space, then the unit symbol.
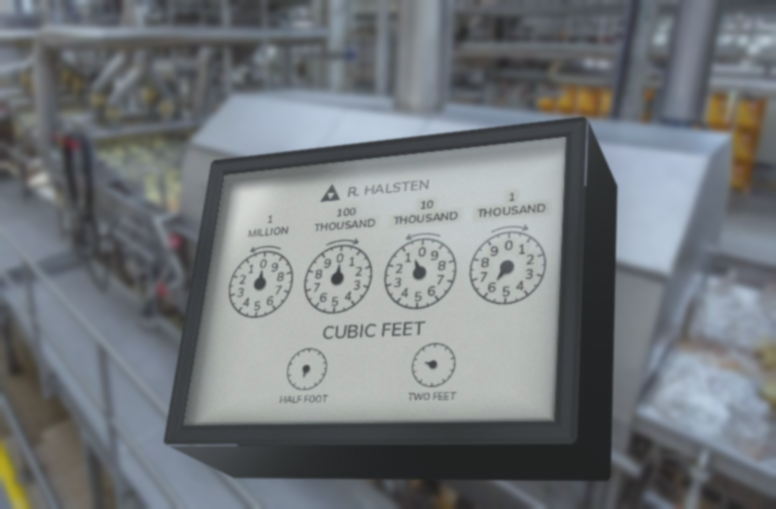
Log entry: 600 ft³
